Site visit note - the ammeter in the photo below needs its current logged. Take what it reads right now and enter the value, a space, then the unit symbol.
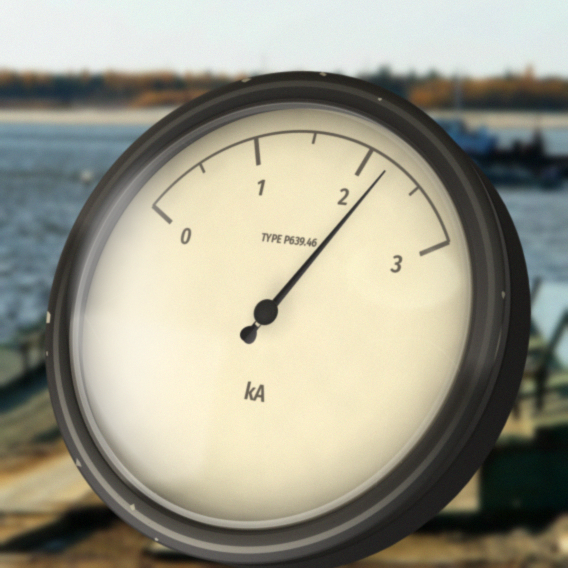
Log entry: 2.25 kA
